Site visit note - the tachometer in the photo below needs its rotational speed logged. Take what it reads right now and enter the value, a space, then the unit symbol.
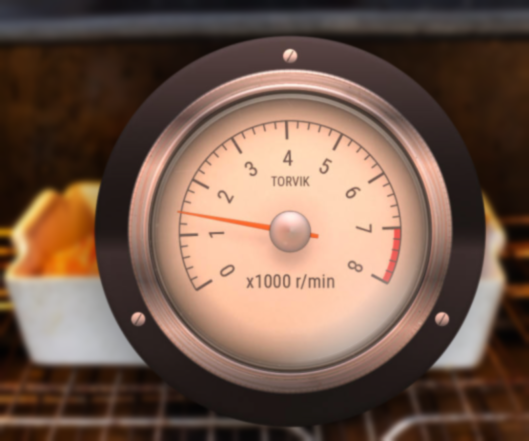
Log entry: 1400 rpm
